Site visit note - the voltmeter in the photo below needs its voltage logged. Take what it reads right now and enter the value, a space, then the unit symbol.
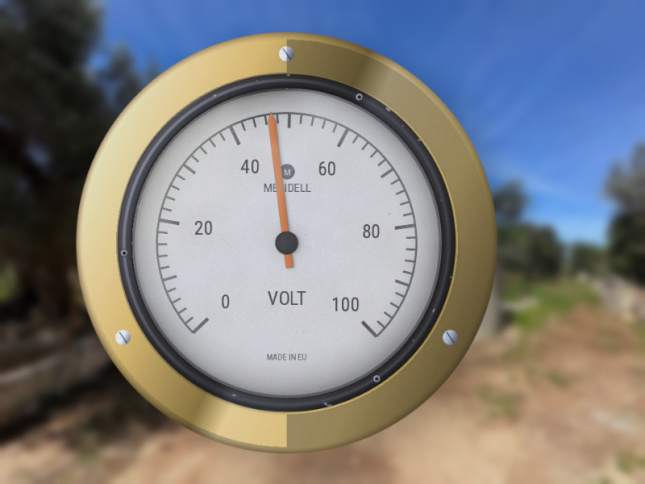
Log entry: 47 V
